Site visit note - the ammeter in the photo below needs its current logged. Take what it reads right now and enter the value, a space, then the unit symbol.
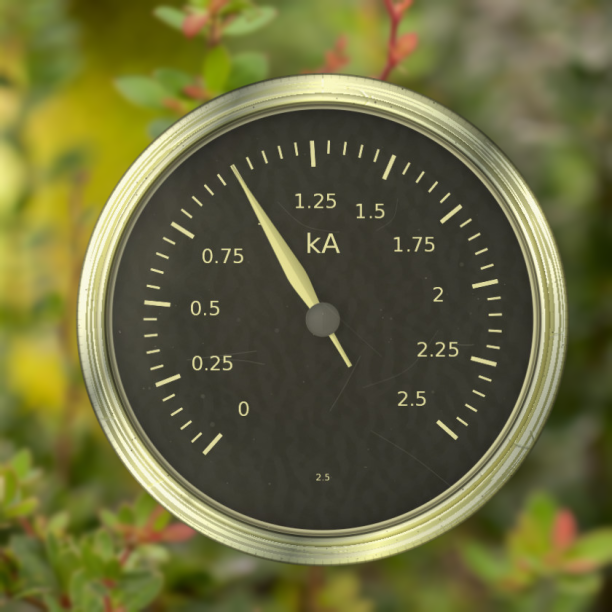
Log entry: 1 kA
